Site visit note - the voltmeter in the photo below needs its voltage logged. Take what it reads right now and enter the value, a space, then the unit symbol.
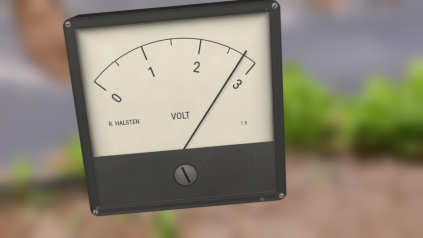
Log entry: 2.75 V
